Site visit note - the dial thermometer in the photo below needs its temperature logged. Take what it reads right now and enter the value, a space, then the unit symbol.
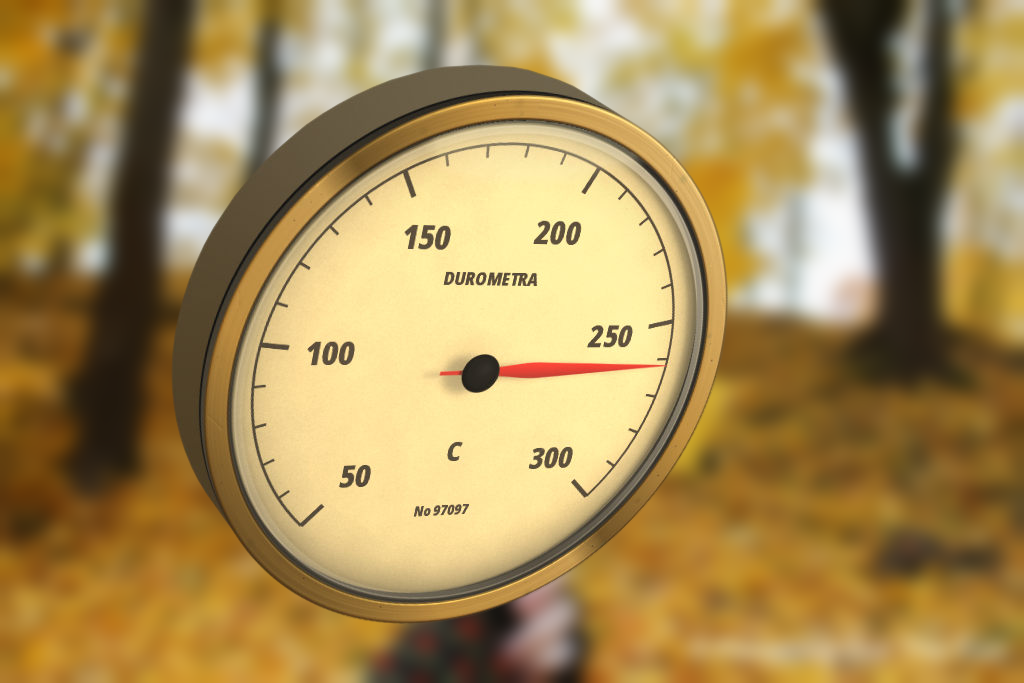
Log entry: 260 °C
